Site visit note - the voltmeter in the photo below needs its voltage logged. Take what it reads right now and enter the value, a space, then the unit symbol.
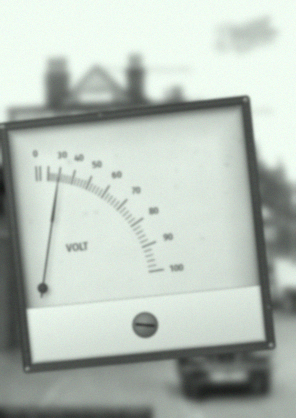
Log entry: 30 V
